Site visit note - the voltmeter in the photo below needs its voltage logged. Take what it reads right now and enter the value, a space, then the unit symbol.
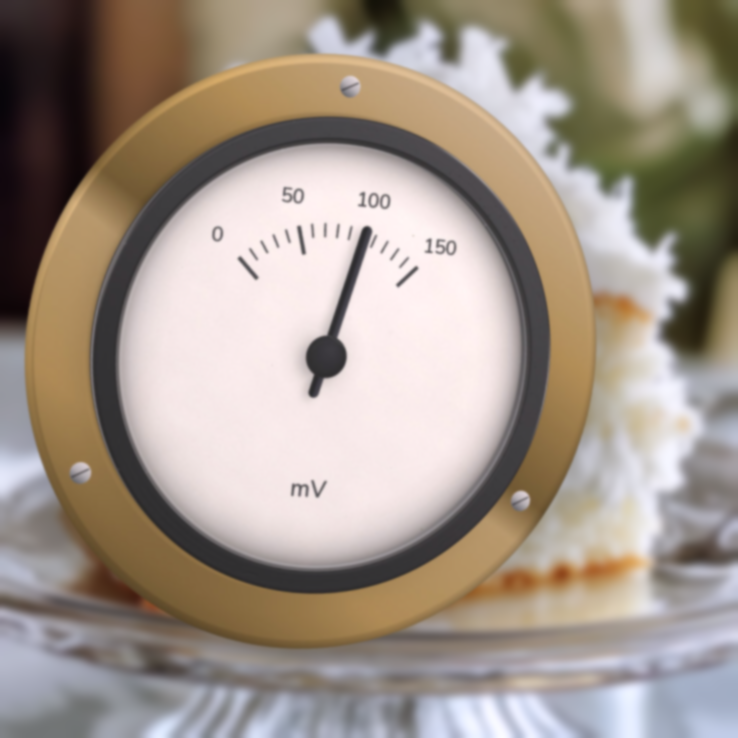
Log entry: 100 mV
